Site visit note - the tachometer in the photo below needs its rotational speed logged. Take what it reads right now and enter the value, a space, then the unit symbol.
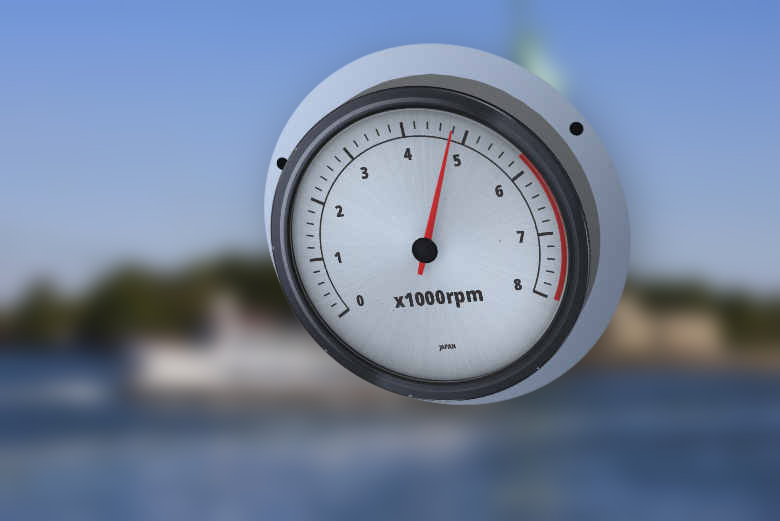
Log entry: 4800 rpm
